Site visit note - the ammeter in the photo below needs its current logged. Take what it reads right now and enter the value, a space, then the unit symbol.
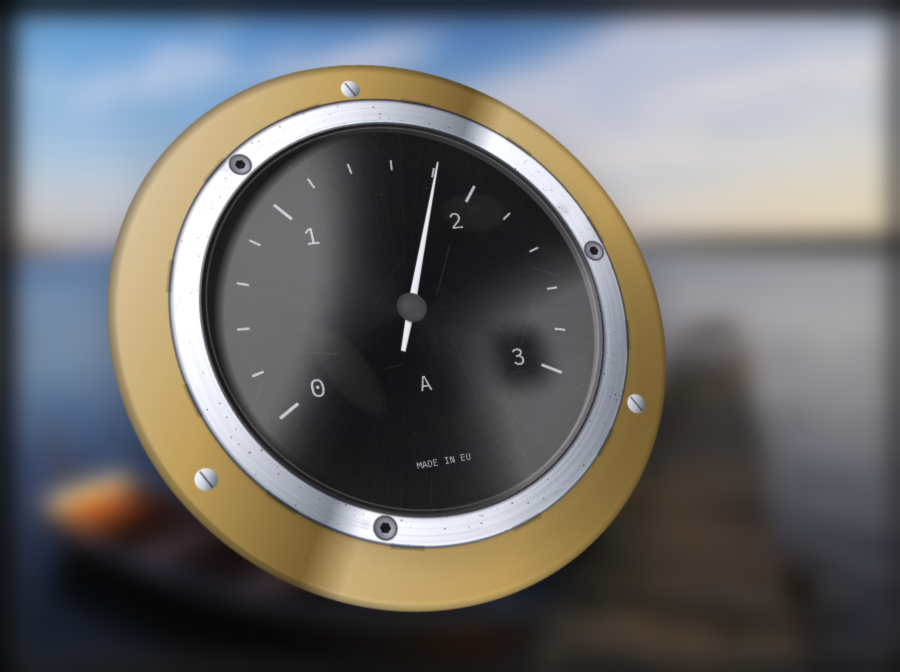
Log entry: 1.8 A
